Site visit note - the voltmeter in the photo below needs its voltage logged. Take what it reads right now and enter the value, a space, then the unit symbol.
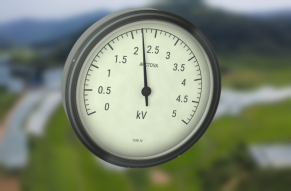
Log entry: 2.2 kV
